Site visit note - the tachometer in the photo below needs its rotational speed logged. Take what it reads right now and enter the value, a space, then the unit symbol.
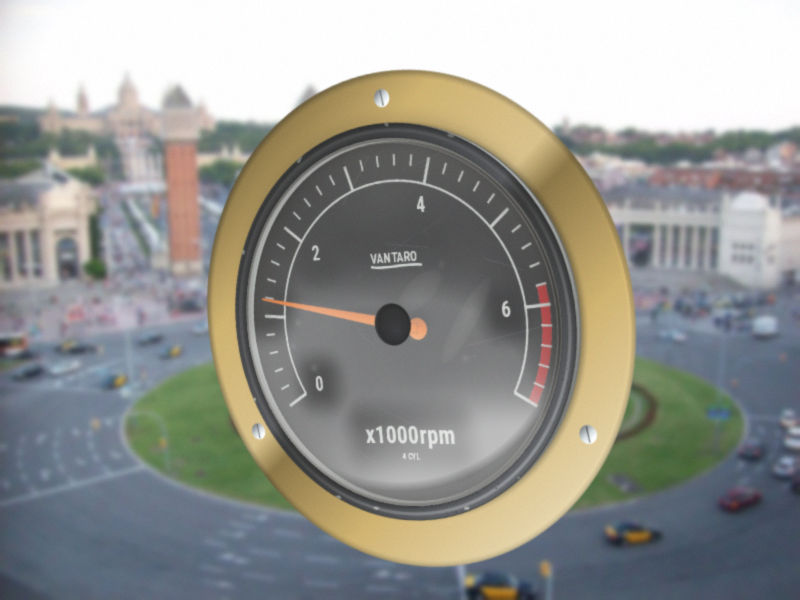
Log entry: 1200 rpm
